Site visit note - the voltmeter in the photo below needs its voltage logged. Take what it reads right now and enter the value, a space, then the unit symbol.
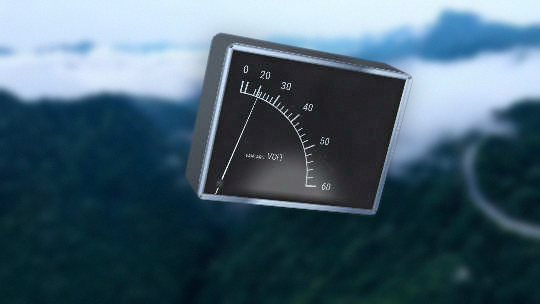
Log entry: 20 V
